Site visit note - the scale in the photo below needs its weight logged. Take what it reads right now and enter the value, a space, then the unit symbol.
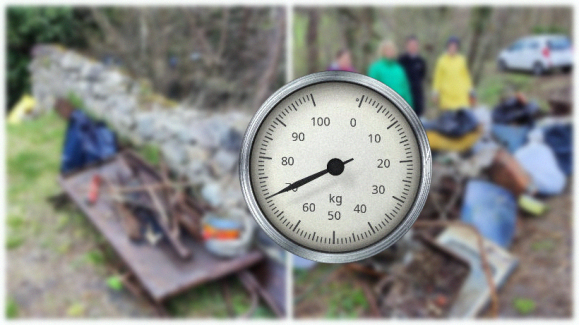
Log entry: 70 kg
